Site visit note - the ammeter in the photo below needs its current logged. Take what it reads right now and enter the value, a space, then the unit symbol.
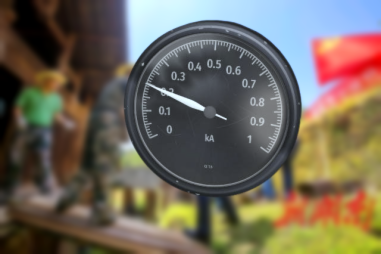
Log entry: 0.2 kA
